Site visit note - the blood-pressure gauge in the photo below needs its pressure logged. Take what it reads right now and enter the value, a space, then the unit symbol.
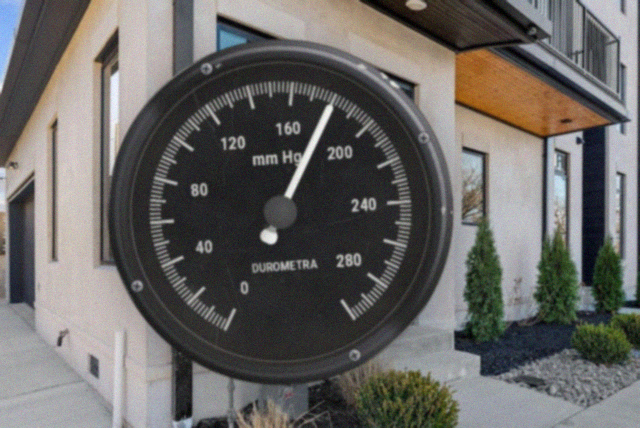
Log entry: 180 mmHg
